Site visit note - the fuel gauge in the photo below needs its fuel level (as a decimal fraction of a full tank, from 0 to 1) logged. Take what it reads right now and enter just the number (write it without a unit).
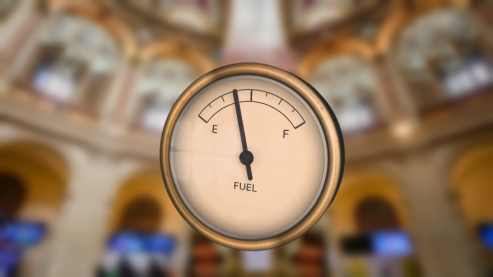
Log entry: 0.375
